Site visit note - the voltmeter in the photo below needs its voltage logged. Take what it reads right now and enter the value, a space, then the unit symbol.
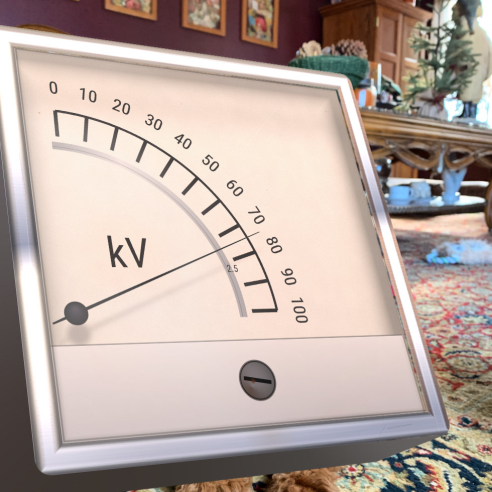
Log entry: 75 kV
